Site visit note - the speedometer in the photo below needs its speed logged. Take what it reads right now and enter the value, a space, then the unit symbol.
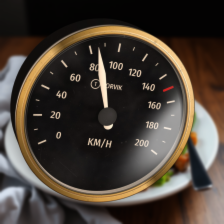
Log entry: 85 km/h
